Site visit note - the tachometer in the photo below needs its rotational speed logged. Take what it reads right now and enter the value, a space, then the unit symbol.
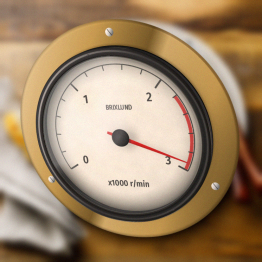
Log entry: 2900 rpm
